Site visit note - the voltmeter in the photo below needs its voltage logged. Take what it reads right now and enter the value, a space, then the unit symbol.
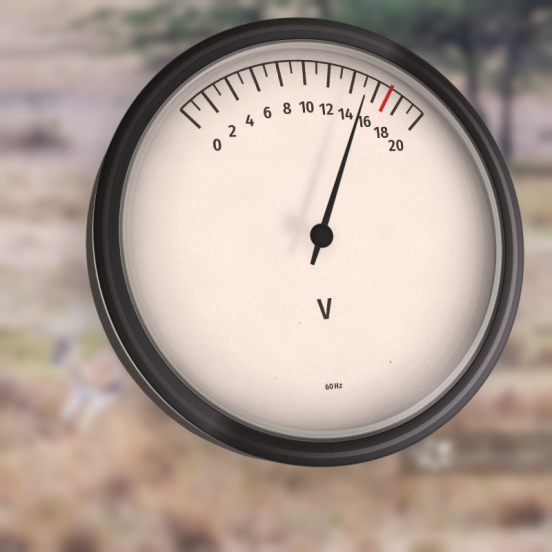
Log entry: 15 V
